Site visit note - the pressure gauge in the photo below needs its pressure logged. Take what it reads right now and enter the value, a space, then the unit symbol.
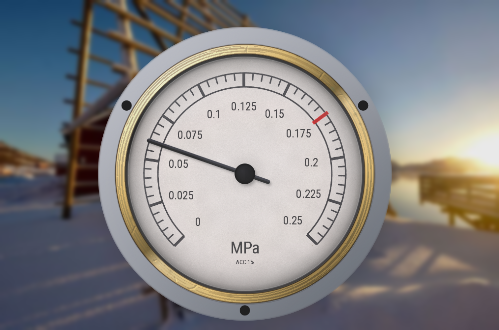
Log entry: 0.06 MPa
